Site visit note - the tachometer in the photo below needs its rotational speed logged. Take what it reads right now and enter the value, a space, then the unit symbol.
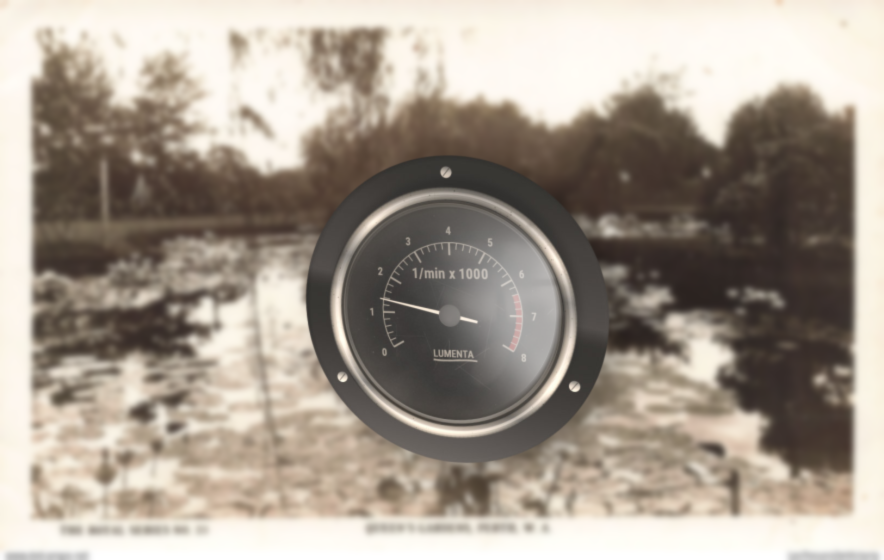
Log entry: 1400 rpm
